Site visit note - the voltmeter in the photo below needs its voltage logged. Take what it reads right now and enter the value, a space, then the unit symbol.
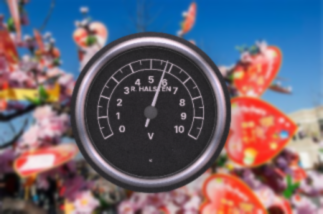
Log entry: 5.75 V
